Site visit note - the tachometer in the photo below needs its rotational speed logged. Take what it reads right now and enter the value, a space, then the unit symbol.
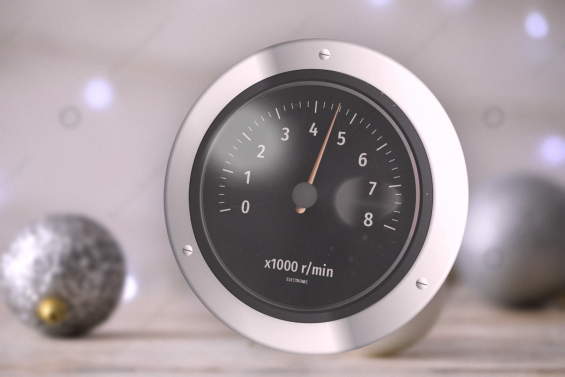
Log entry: 4600 rpm
